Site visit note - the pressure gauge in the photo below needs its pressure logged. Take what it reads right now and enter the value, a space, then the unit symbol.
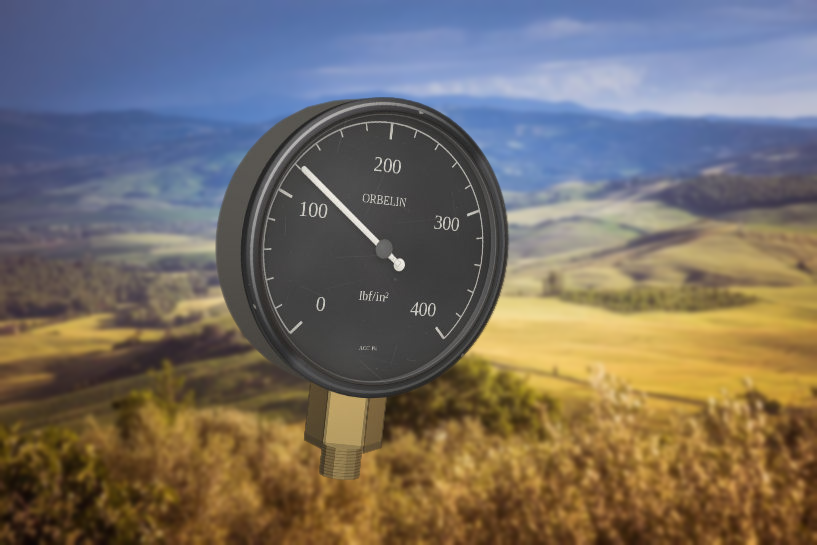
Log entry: 120 psi
